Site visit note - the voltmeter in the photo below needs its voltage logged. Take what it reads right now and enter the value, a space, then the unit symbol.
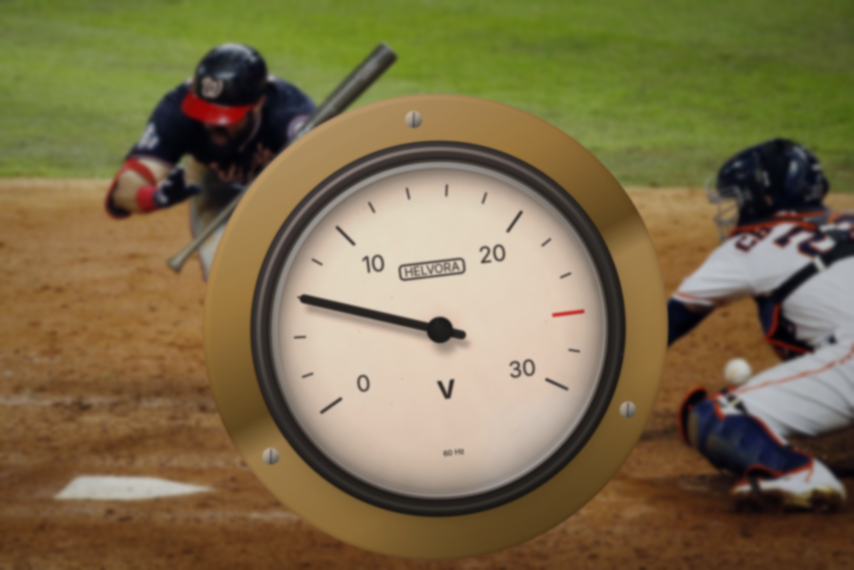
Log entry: 6 V
